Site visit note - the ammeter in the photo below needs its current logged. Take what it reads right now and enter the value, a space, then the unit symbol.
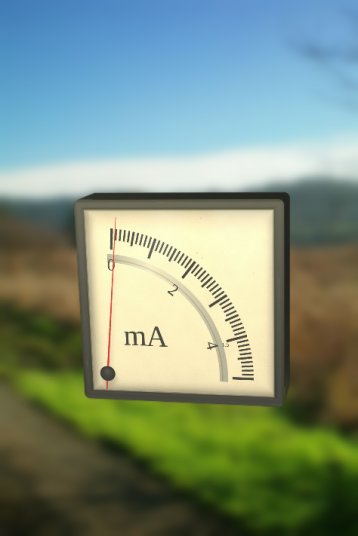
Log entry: 0.1 mA
